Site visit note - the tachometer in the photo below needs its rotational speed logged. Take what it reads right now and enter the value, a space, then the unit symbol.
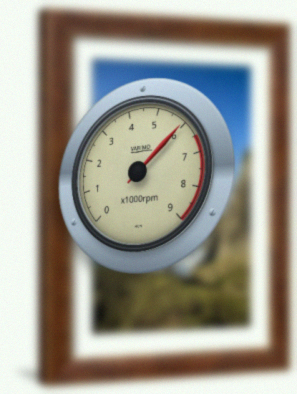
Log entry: 6000 rpm
